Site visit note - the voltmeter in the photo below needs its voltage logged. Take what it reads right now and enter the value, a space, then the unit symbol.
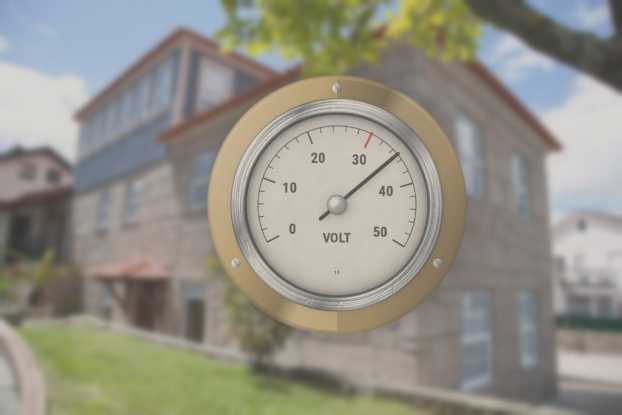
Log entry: 35 V
